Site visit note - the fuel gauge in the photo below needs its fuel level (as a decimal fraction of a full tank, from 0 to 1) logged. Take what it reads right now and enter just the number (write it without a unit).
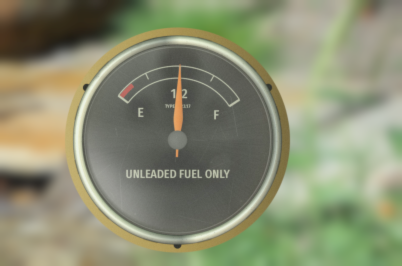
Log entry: 0.5
